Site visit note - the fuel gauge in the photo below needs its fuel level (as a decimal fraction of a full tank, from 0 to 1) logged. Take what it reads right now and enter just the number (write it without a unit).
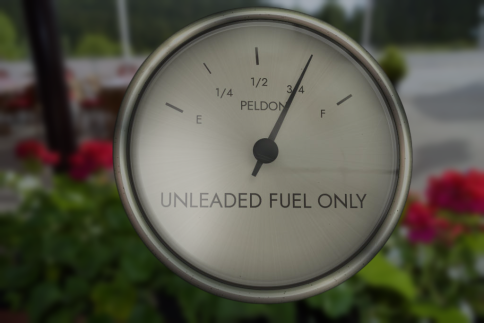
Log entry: 0.75
